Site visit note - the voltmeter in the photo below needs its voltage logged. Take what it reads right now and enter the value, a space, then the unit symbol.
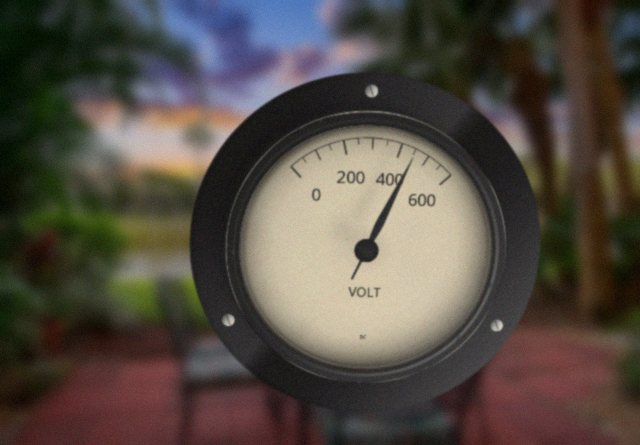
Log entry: 450 V
